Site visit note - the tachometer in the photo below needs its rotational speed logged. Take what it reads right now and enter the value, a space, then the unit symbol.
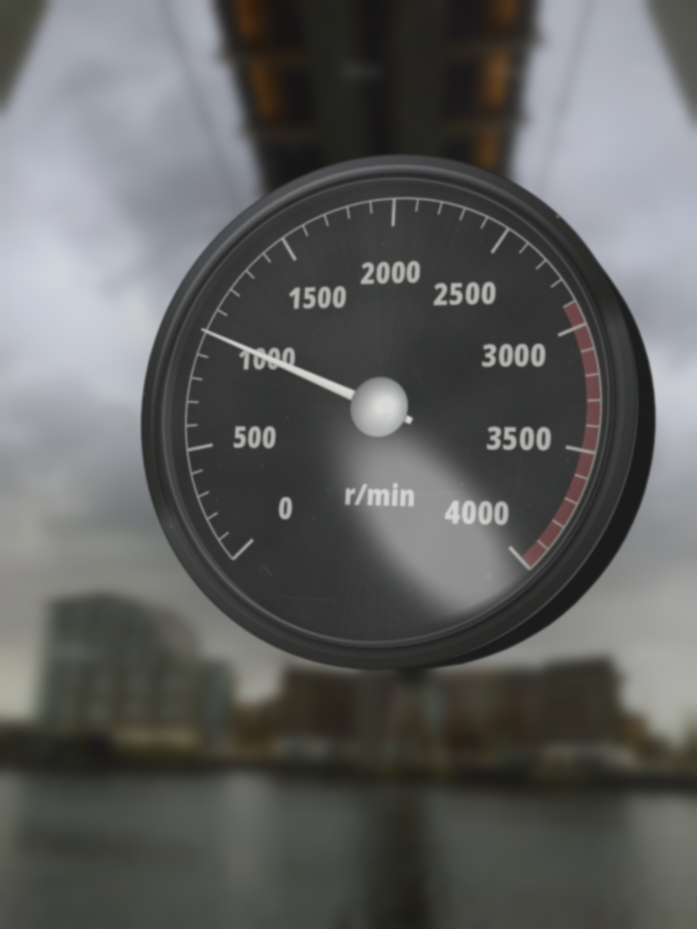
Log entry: 1000 rpm
